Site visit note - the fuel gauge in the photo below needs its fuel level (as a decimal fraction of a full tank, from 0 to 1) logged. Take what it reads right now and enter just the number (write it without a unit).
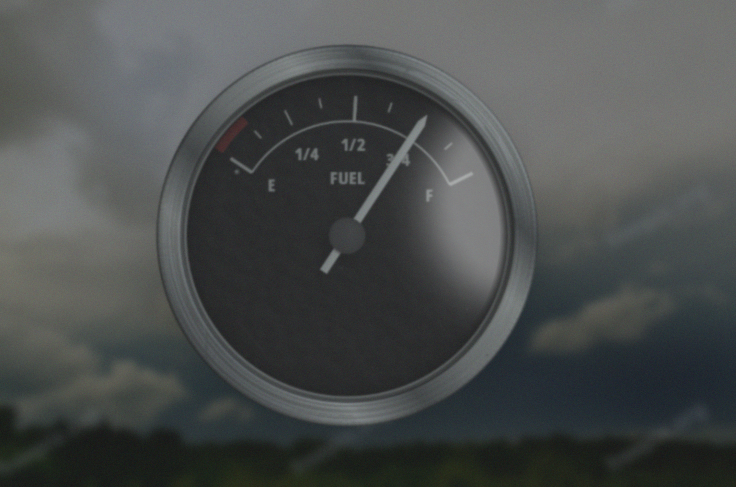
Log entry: 0.75
